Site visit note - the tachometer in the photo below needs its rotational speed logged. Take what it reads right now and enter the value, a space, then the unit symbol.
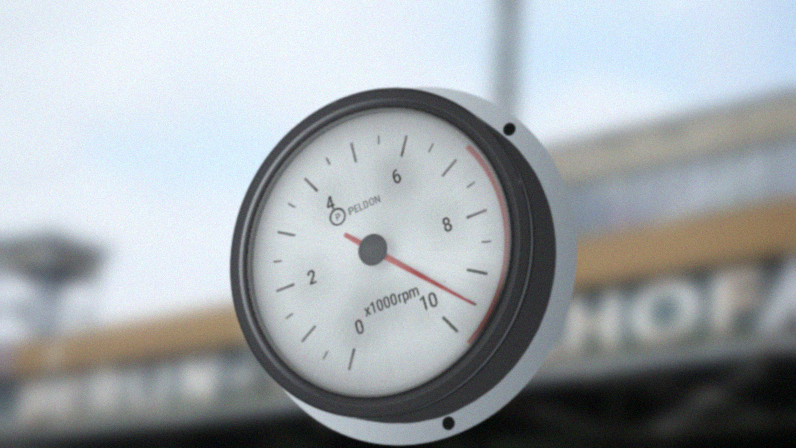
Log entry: 9500 rpm
